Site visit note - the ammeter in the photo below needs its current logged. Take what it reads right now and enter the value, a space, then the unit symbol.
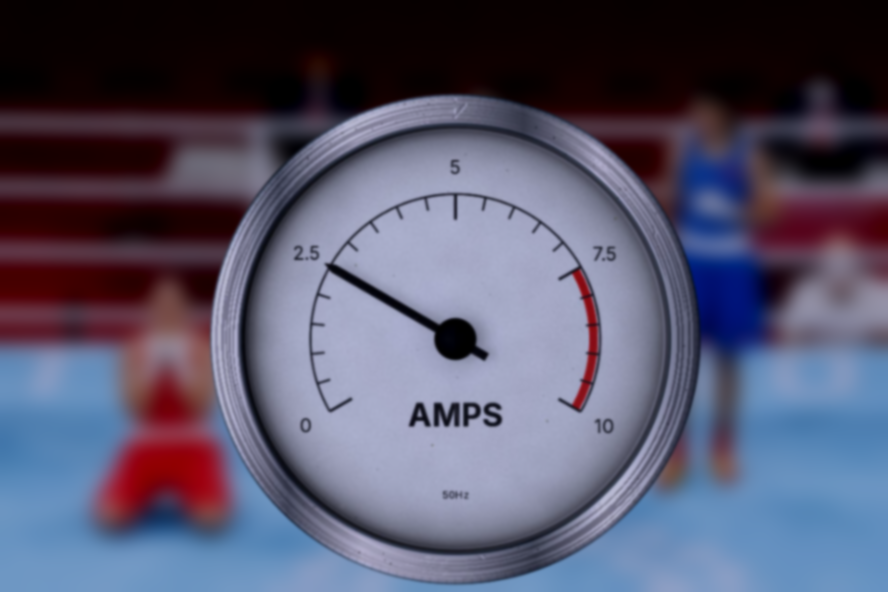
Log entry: 2.5 A
